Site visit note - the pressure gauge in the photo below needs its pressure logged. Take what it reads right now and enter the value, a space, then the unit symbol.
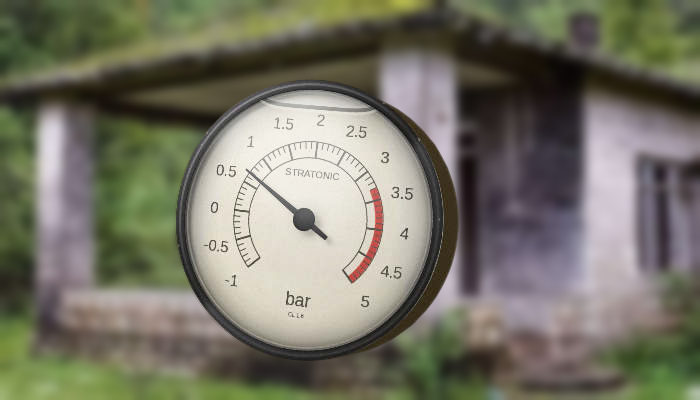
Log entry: 0.7 bar
